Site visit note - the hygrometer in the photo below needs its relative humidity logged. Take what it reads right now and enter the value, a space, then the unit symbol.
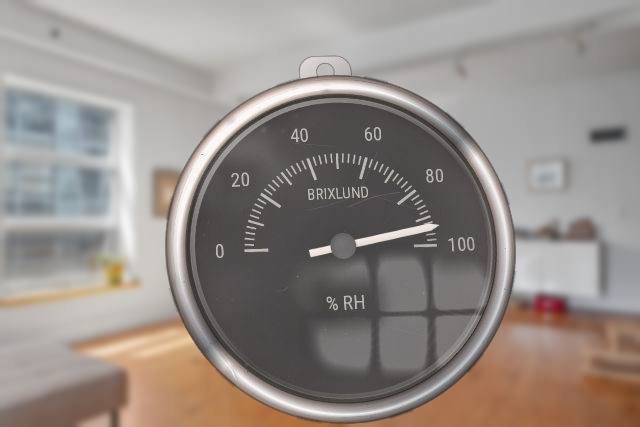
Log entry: 94 %
